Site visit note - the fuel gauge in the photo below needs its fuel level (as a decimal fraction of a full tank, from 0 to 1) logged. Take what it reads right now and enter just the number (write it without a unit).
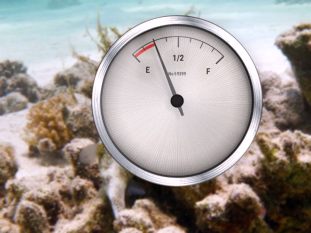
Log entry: 0.25
